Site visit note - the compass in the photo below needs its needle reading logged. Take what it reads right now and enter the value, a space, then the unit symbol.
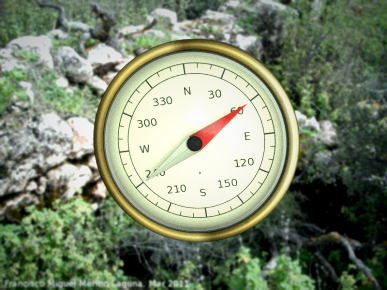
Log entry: 60 °
